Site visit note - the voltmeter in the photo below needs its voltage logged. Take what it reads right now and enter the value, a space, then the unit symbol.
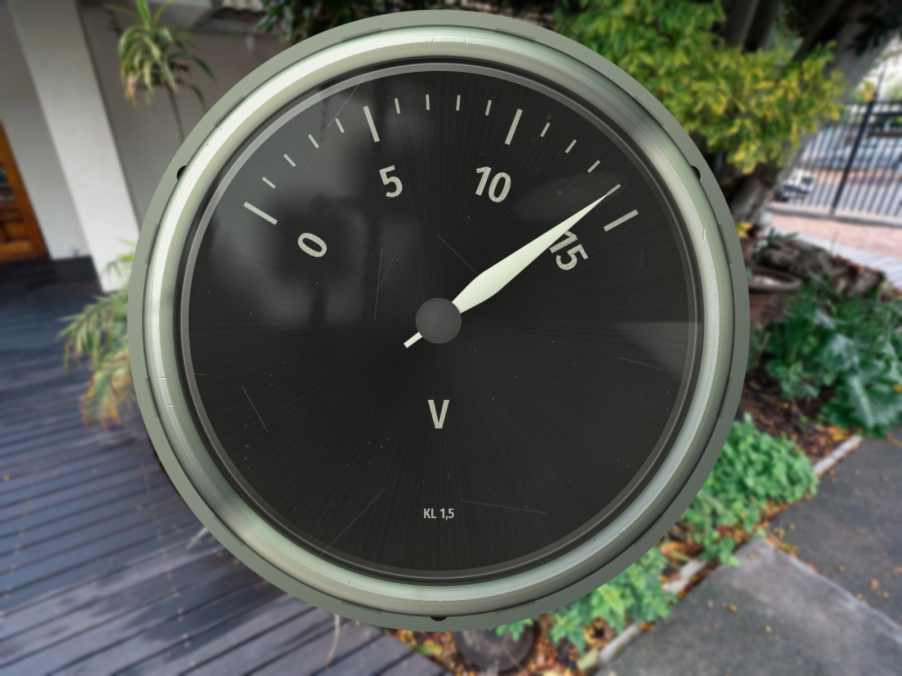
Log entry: 14 V
